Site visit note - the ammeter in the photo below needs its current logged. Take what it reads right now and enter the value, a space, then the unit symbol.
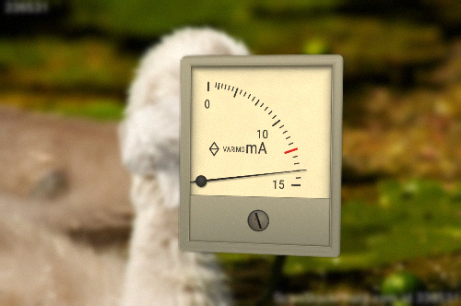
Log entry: 14 mA
